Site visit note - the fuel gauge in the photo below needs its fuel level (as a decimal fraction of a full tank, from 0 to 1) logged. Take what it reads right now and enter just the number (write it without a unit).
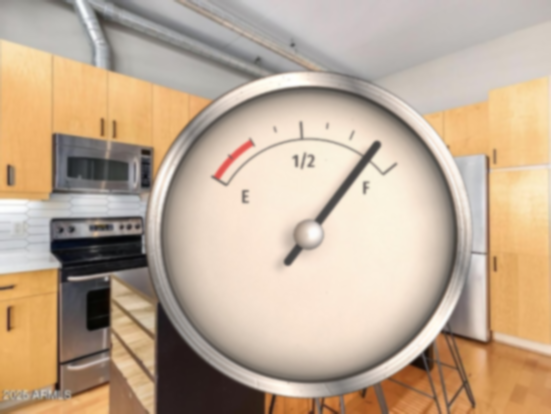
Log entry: 0.875
